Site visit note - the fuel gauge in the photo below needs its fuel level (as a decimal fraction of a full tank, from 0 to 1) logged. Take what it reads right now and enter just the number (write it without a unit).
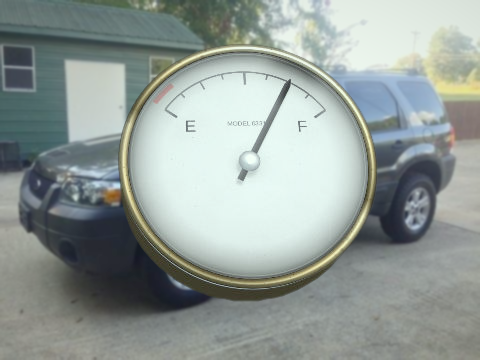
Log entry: 0.75
